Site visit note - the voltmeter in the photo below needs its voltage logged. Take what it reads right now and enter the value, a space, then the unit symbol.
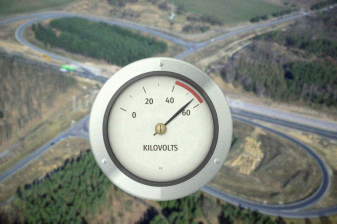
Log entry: 55 kV
